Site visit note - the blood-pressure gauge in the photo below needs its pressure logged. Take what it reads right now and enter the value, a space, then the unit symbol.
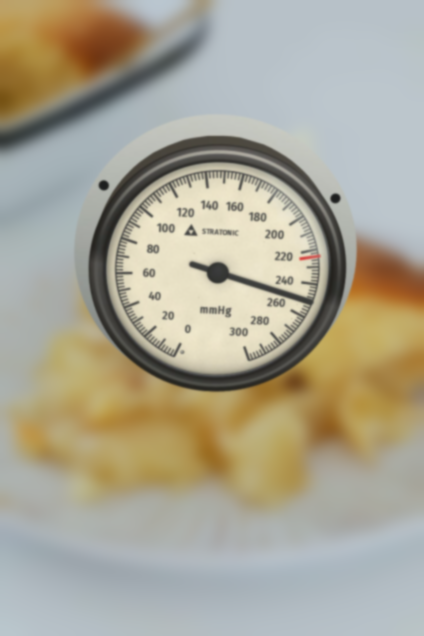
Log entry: 250 mmHg
